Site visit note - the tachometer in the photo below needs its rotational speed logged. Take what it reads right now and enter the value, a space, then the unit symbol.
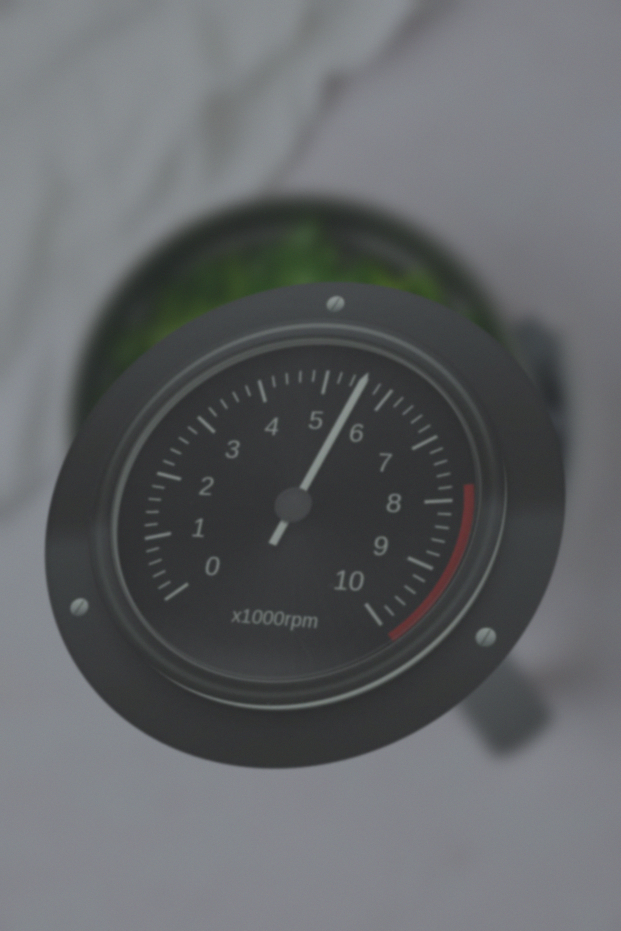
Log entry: 5600 rpm
